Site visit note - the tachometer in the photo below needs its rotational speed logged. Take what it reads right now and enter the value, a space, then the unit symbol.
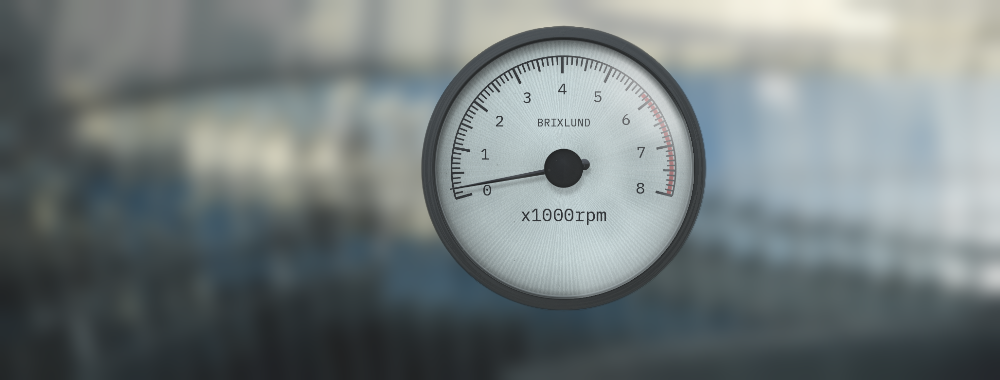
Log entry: 200 rpm
